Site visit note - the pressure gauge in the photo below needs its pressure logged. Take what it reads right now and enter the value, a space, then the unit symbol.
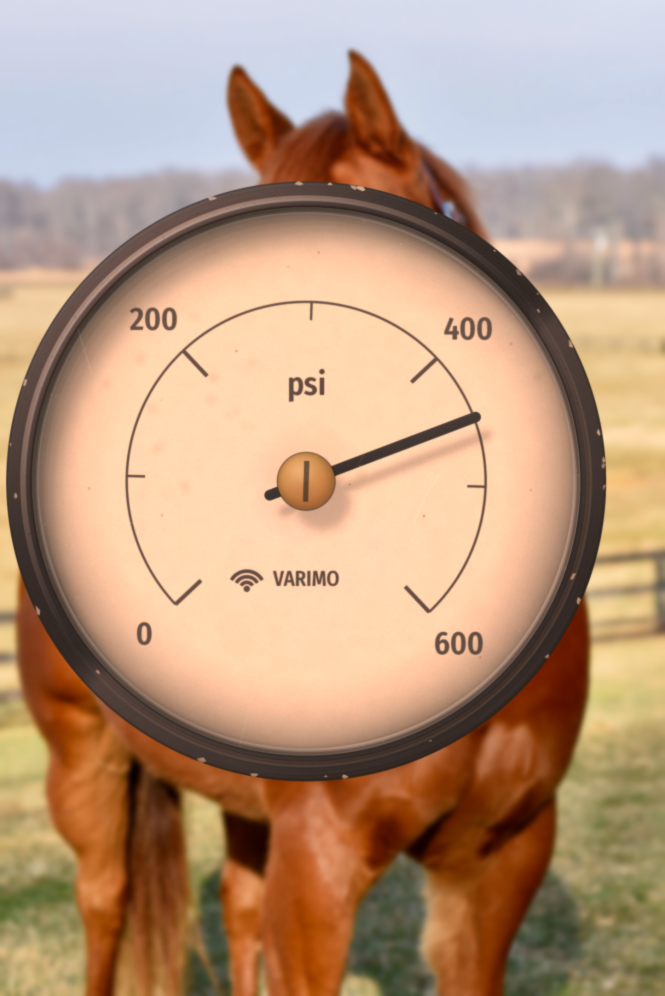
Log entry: 450 psi
